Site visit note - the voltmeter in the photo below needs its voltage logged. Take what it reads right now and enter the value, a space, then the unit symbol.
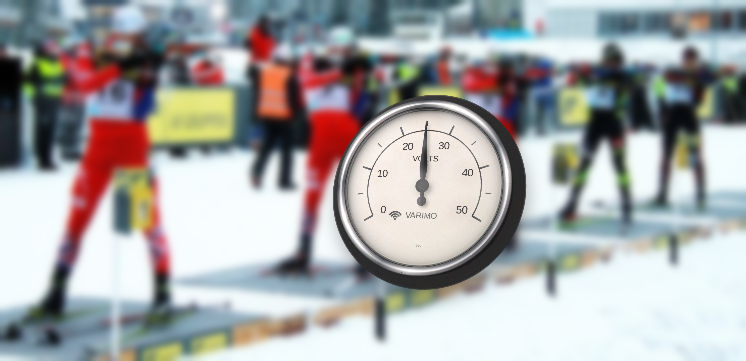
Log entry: 25 V
